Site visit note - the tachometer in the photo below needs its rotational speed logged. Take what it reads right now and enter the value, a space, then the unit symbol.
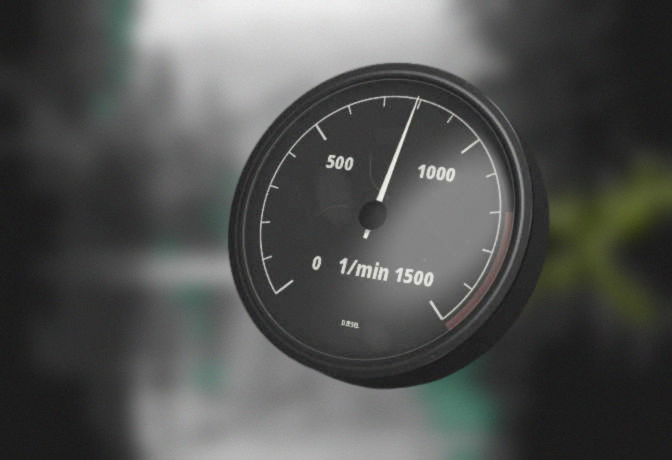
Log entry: 800 rpm
